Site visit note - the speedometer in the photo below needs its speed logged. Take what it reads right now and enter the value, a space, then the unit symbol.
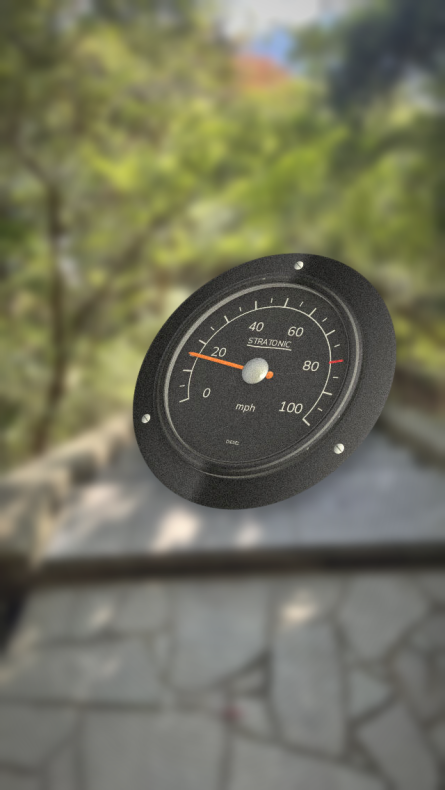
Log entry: 15 mph
